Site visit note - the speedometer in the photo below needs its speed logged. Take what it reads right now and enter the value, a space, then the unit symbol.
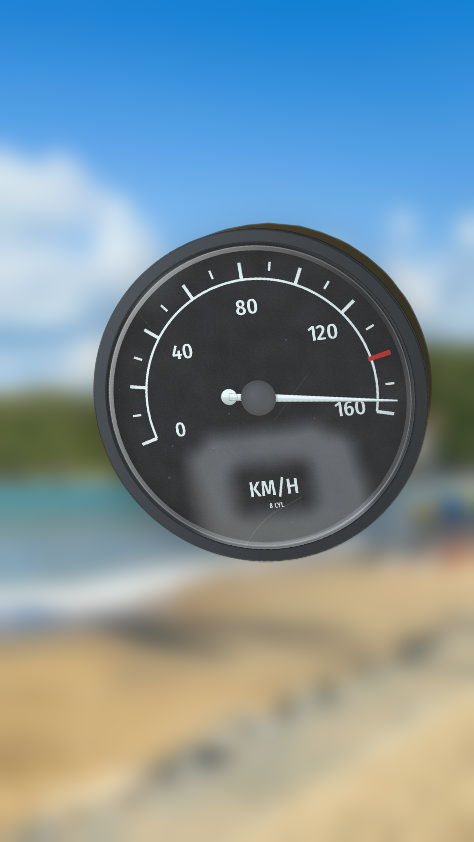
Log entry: 155 km/h
